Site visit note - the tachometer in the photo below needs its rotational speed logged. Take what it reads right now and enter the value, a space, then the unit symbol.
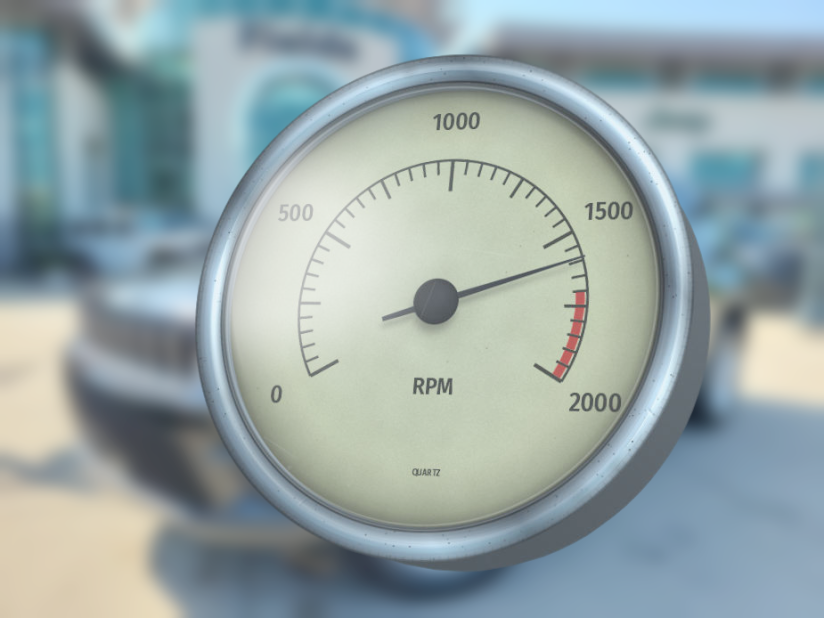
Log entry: 1600 rpm
